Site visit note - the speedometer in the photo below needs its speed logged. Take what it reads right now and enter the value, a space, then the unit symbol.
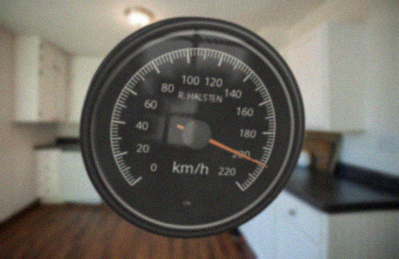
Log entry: 200 km/h
